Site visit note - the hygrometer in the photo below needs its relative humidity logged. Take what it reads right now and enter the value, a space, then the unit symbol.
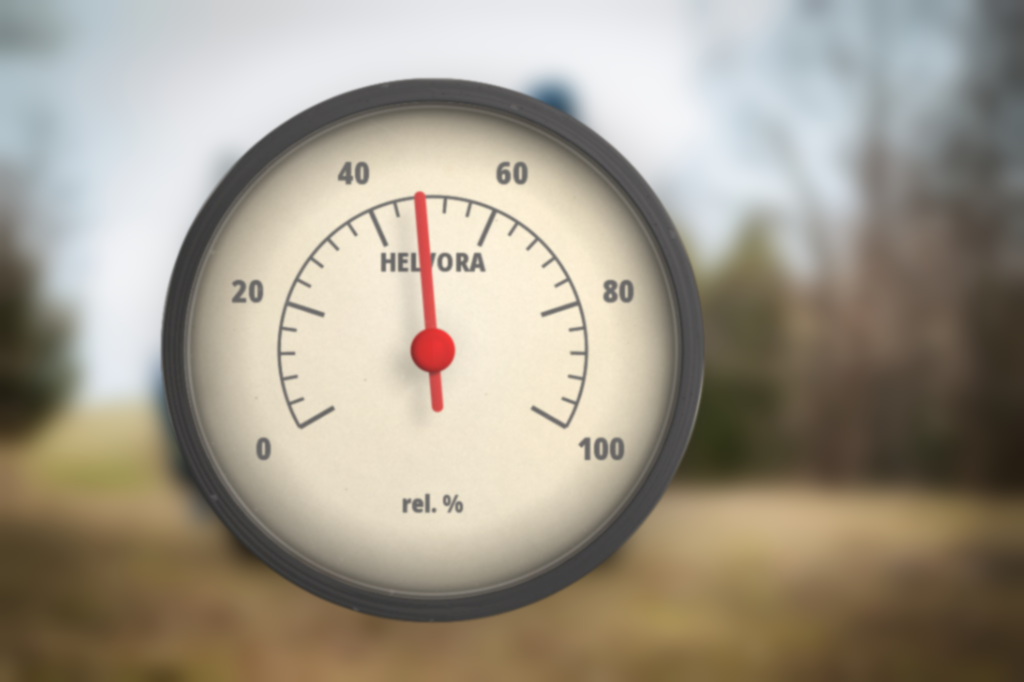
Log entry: 48 %
